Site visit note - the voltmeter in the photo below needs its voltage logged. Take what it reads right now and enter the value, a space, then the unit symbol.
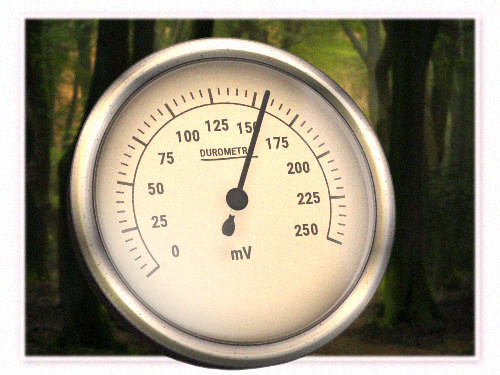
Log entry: 155 mV
